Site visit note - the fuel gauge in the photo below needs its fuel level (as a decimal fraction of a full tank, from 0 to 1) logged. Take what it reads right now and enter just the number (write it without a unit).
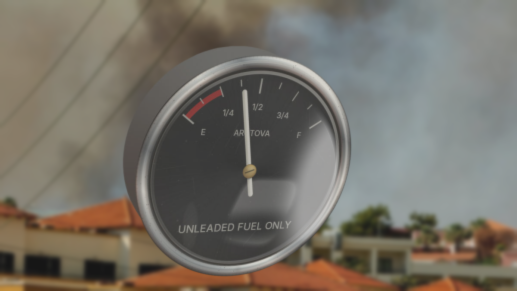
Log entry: 0.375
